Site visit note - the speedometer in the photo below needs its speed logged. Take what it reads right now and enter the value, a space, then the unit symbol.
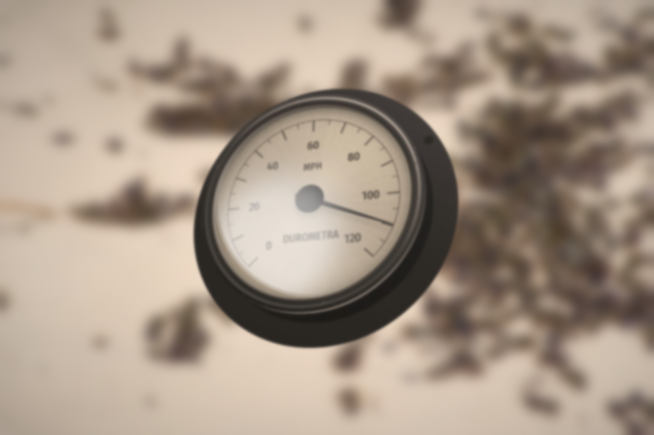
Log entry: 110 mph
